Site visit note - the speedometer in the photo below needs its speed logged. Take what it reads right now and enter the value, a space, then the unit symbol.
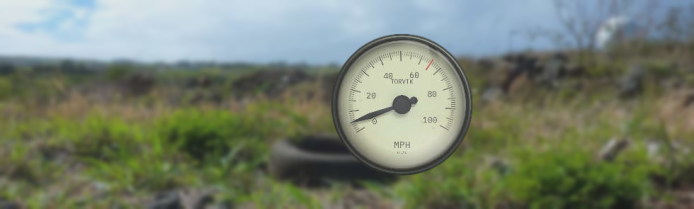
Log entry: 5 mph
